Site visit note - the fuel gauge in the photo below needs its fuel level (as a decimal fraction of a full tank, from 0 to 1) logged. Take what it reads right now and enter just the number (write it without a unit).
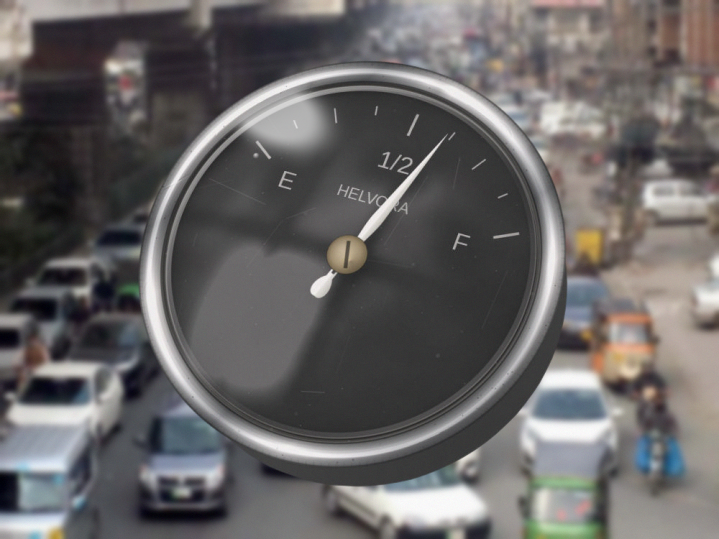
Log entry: 0.625
